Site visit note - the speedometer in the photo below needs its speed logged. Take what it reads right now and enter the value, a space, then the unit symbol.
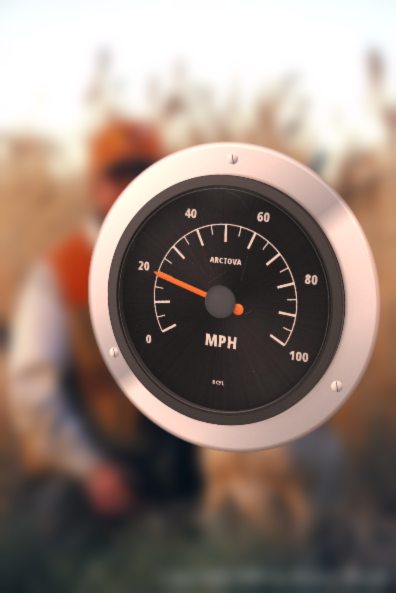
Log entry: 20 mph
